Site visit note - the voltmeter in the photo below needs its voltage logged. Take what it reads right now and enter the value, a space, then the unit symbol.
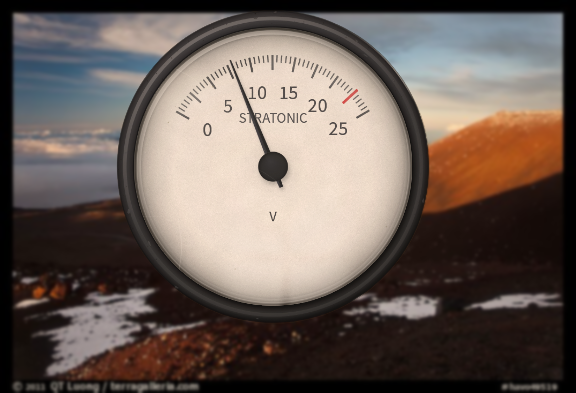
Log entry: 8 V
